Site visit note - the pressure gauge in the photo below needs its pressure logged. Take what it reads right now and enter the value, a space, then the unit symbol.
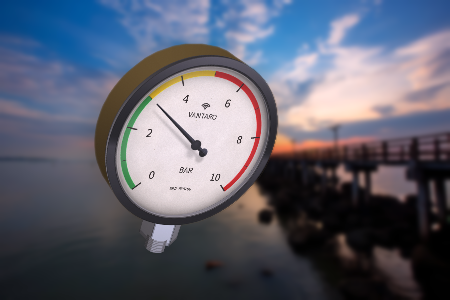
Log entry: 3 bar
